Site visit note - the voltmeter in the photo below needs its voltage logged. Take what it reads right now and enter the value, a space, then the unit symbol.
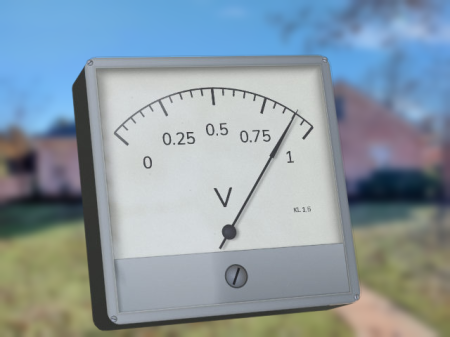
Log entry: 0.9 V
